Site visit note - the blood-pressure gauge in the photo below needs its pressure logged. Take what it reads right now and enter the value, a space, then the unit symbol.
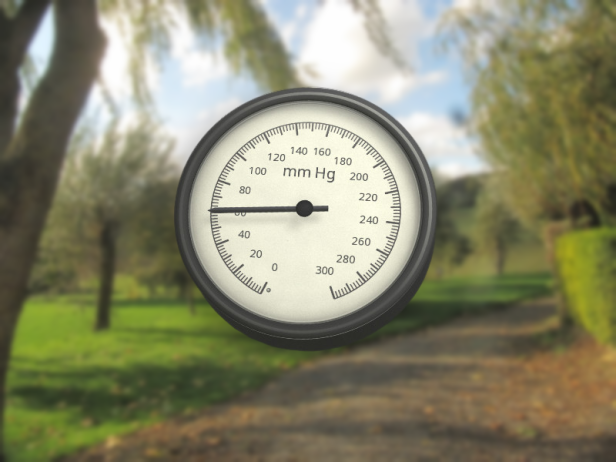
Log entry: 60 mmHg
